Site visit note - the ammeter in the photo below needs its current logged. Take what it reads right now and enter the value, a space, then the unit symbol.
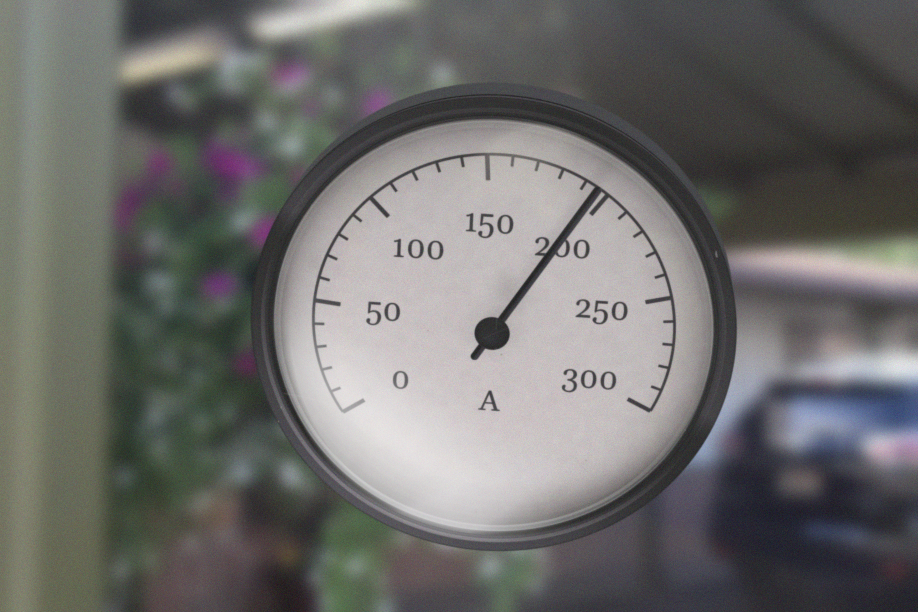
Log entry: 195 A
